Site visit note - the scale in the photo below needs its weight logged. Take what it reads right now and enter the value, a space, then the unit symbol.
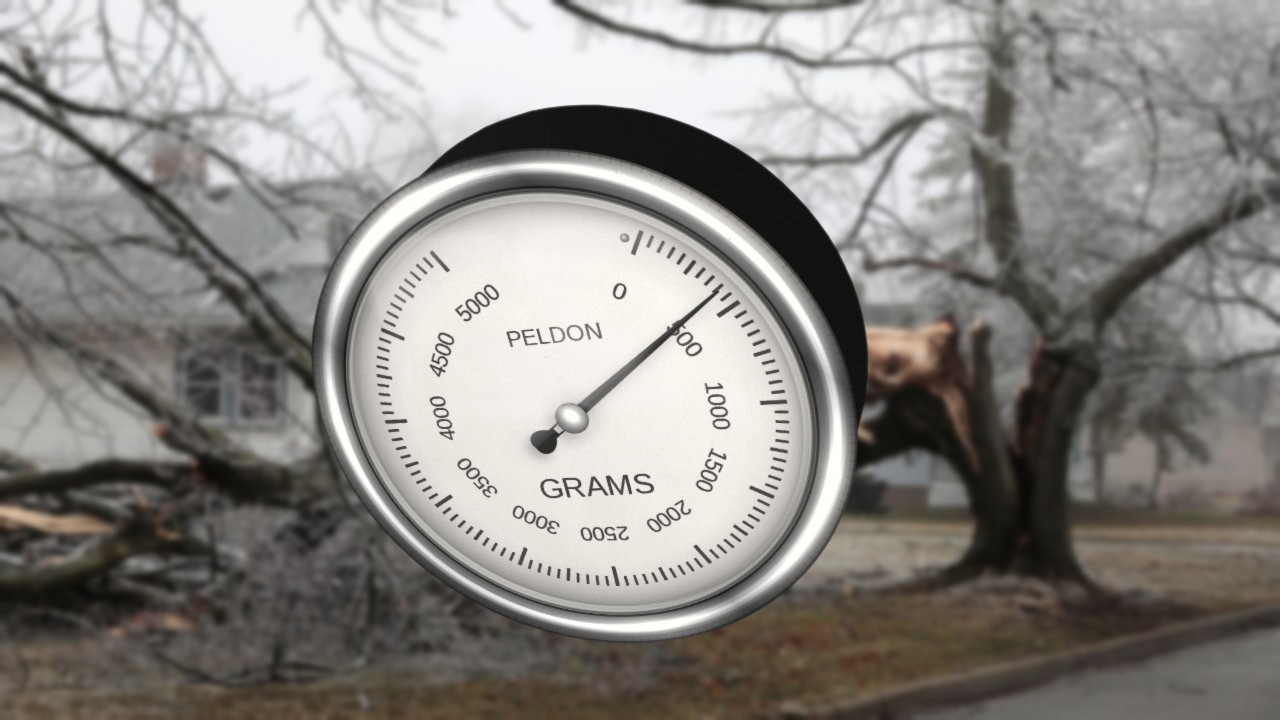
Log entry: 400 g
